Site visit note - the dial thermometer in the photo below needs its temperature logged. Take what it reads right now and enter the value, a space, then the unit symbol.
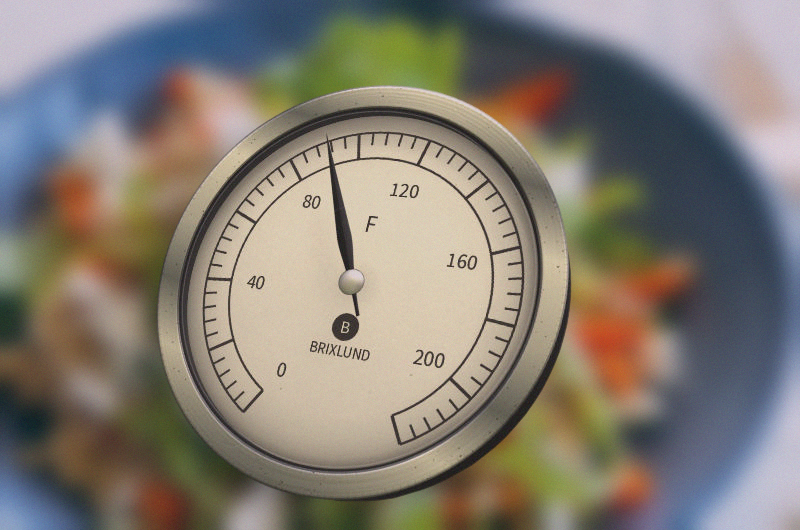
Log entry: 92 °F
